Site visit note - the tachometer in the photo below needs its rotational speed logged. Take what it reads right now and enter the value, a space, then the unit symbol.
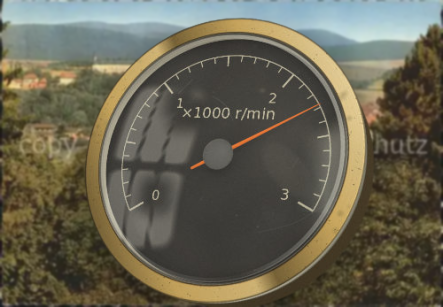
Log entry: 2300 rpm
